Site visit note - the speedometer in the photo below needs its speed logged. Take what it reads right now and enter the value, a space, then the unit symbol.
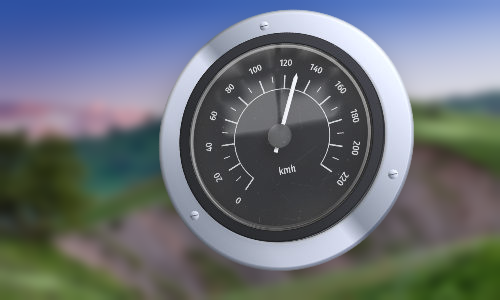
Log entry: 130 km/h
